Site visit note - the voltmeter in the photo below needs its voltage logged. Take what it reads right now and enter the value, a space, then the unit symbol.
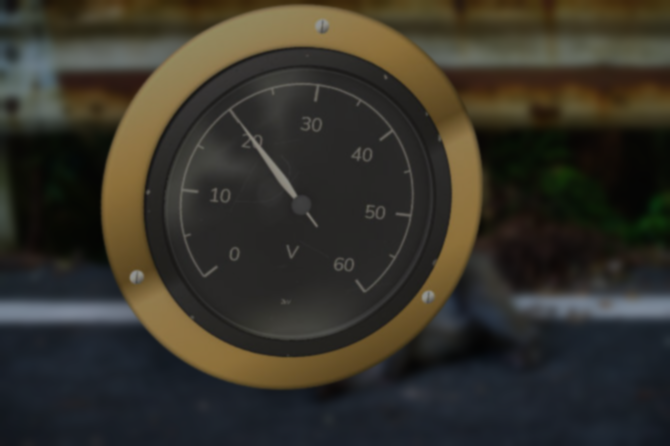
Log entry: 20 V
